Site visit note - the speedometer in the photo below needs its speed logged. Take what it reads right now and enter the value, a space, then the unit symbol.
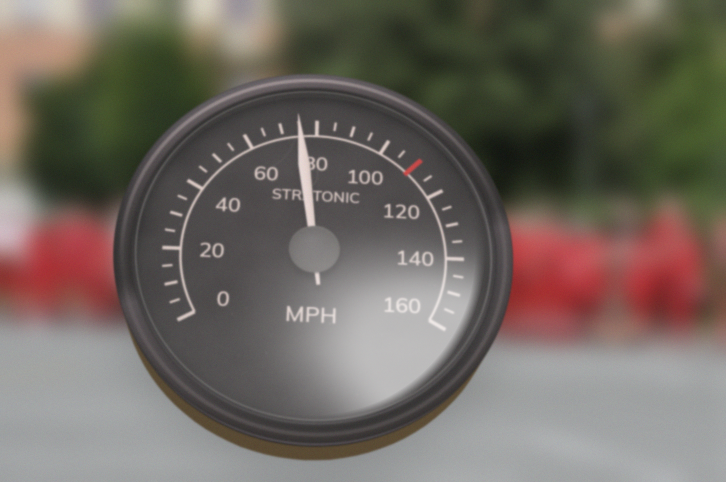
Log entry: 75 mph
